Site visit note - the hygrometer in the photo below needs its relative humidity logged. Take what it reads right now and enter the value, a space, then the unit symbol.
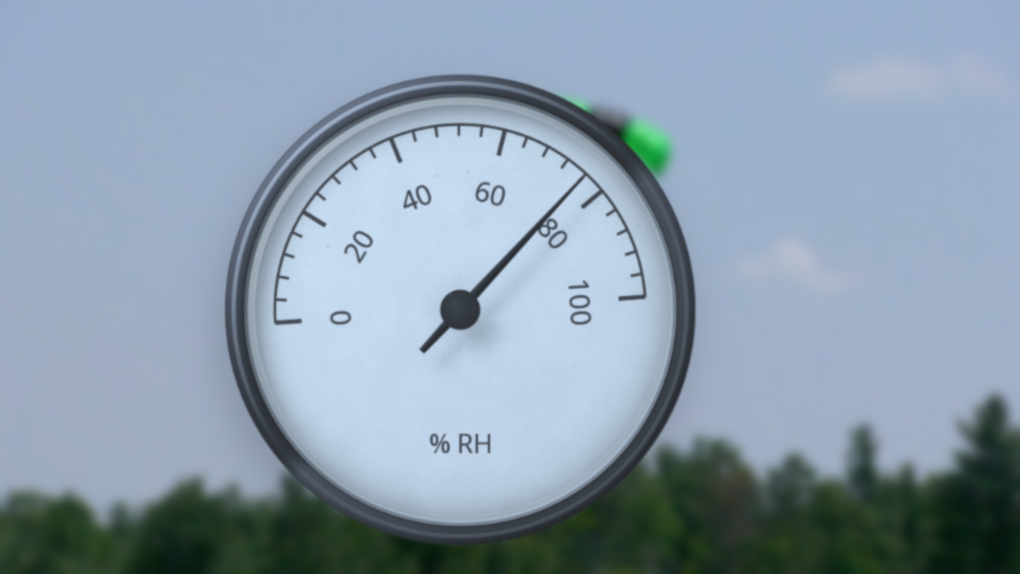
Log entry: 76 %
